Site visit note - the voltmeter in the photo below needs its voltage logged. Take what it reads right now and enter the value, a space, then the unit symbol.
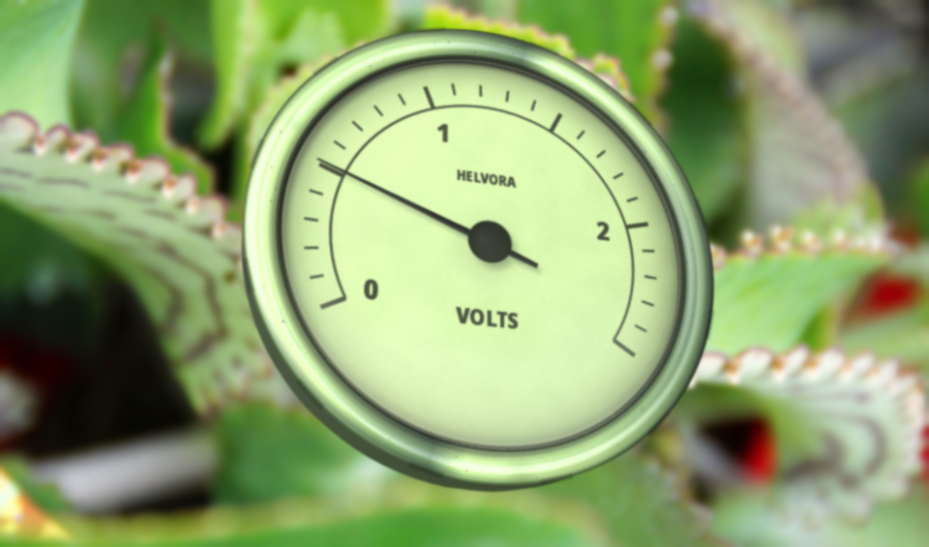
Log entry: 0.5 V
